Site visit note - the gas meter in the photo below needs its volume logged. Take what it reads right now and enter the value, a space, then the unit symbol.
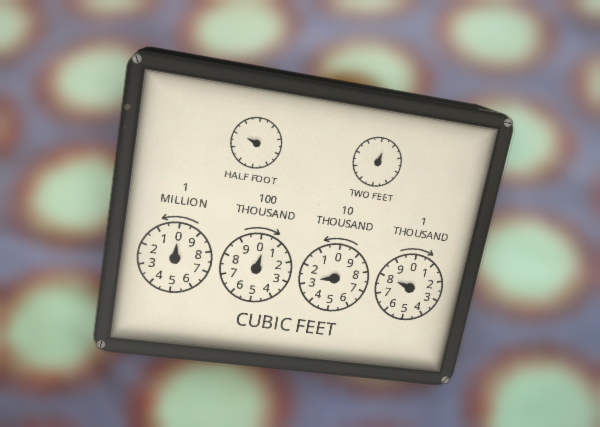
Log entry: 2800 ft³
